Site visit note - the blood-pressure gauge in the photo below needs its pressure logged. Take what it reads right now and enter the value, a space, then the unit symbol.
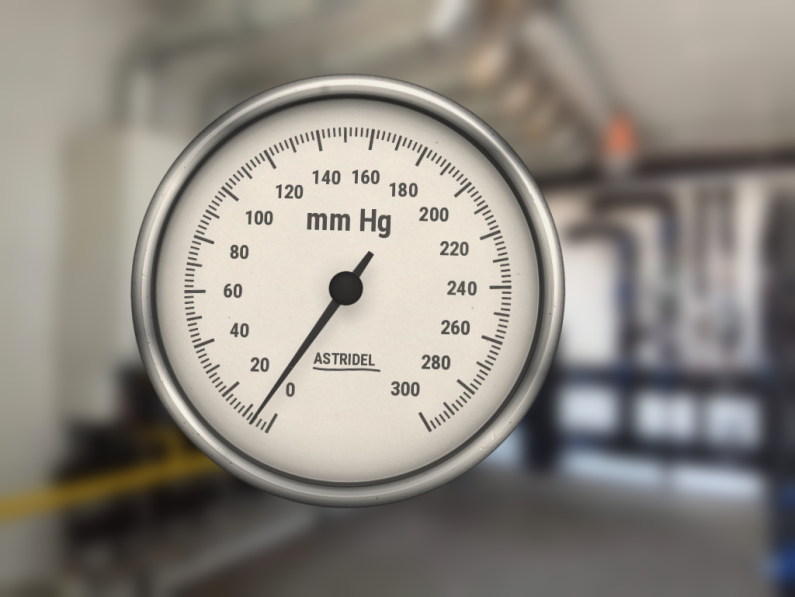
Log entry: 6 mmHg
